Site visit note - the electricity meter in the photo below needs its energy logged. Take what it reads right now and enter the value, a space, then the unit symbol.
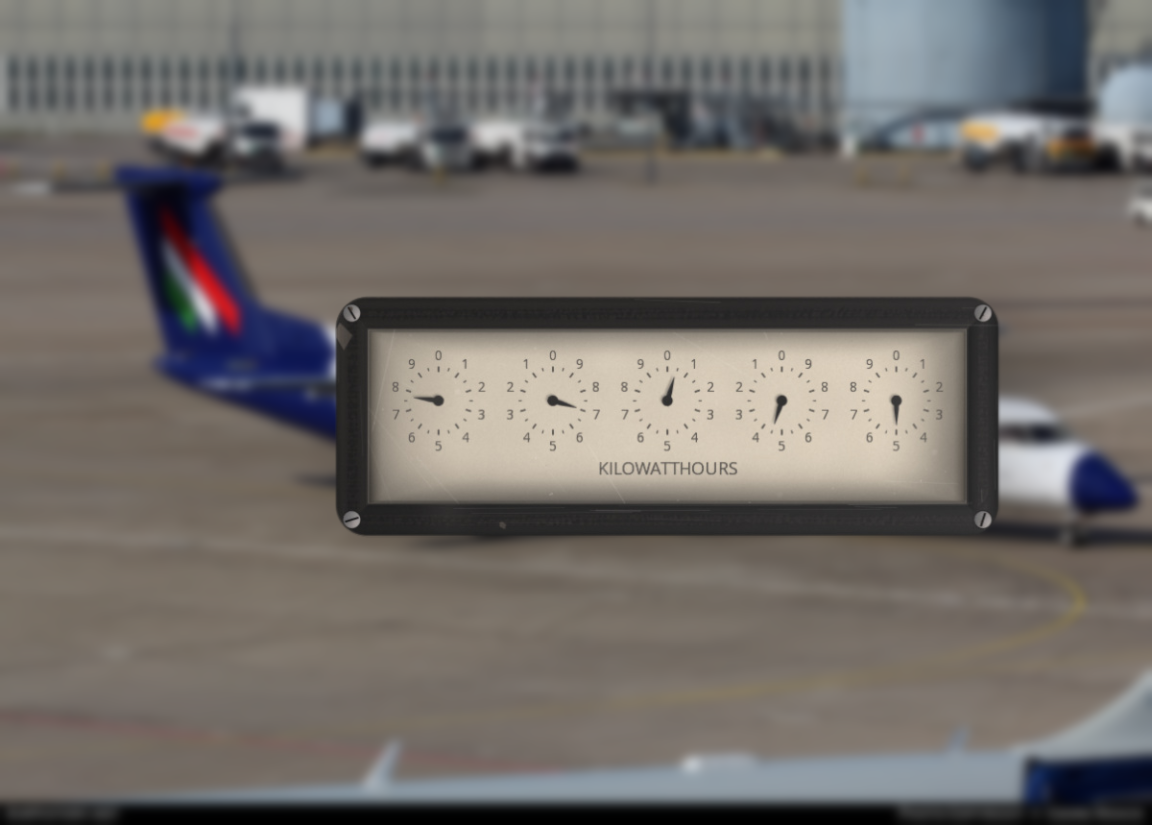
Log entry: 77045 kWh
